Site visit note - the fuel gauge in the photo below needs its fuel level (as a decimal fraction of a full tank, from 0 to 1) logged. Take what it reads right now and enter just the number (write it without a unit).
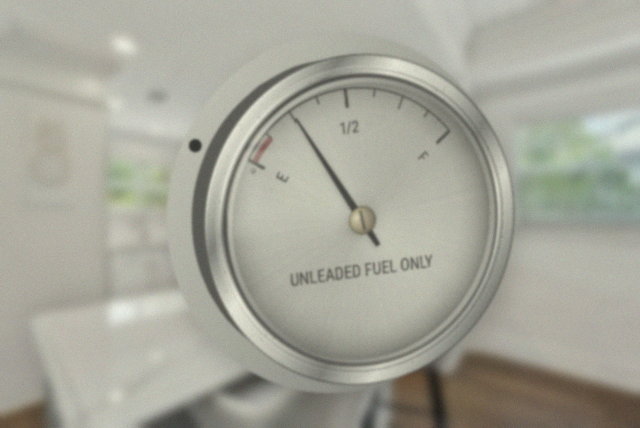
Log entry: 0.25
